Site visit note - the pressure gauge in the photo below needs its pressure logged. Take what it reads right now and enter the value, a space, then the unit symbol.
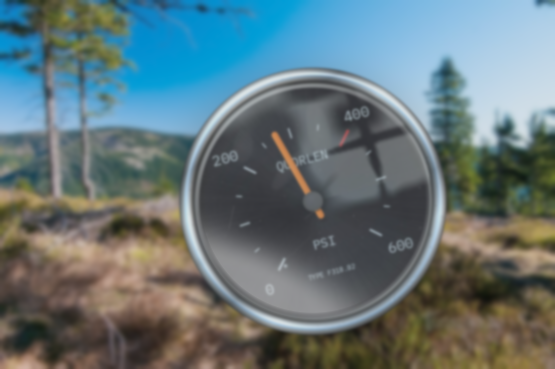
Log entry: 275 psi
